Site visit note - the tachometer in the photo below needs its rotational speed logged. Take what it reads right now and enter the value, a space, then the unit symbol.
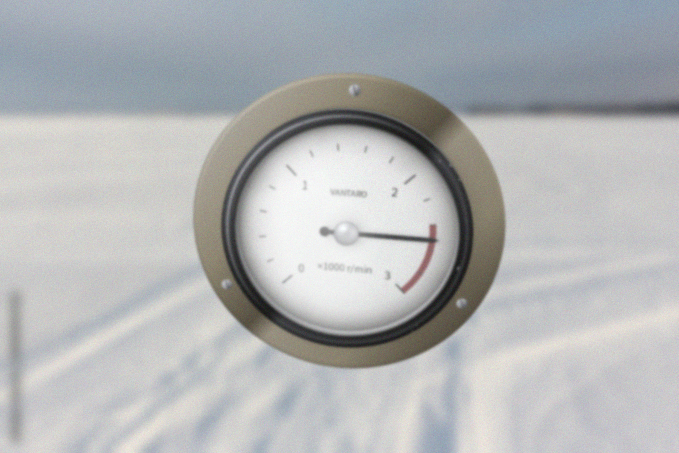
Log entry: 2500 rpm
